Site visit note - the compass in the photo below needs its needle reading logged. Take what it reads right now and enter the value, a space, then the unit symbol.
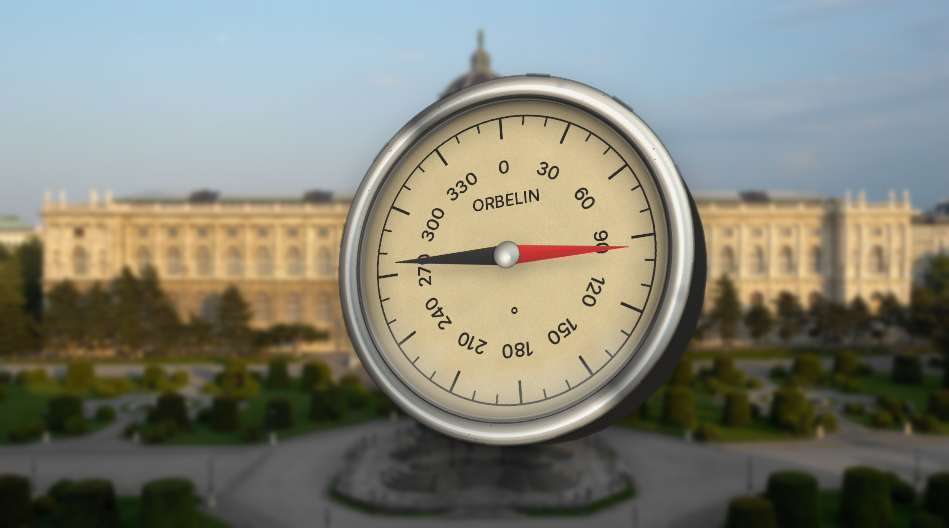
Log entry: 95 °
